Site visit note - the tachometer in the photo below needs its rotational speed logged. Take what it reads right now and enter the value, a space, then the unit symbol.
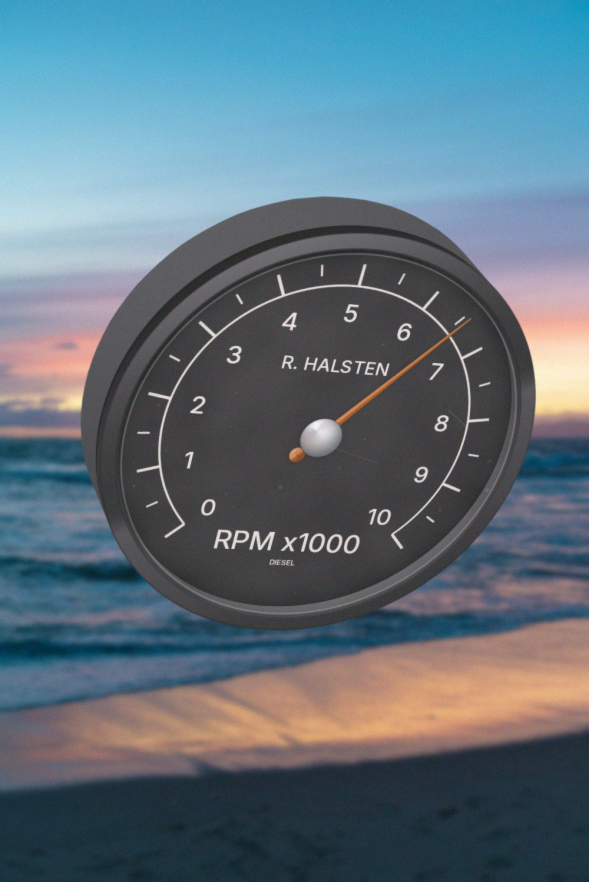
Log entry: 6500 rpm
